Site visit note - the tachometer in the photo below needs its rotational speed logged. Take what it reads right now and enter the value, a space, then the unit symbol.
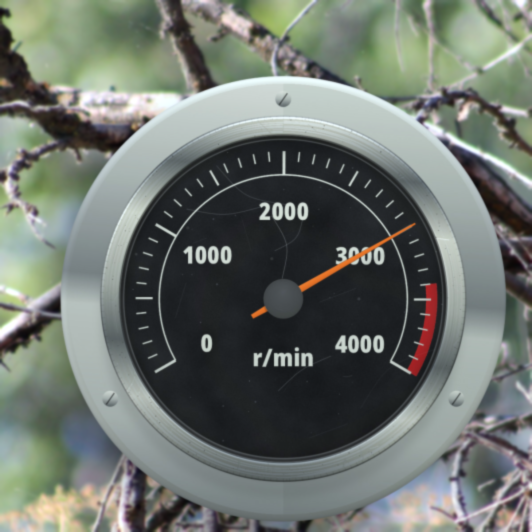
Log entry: 3000 rpm
